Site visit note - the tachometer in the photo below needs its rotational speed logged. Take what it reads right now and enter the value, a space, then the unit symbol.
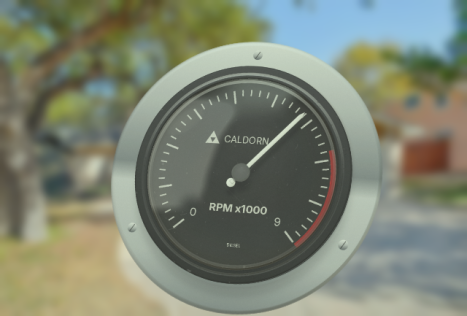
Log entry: 5800 rpm
